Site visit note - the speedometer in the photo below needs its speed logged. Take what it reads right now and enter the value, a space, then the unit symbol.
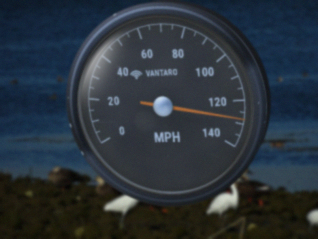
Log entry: 127.5 mph
